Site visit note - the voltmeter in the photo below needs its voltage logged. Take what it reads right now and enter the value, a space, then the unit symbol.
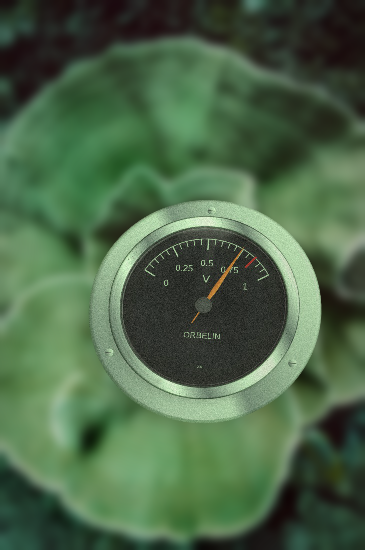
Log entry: 0.75 V
